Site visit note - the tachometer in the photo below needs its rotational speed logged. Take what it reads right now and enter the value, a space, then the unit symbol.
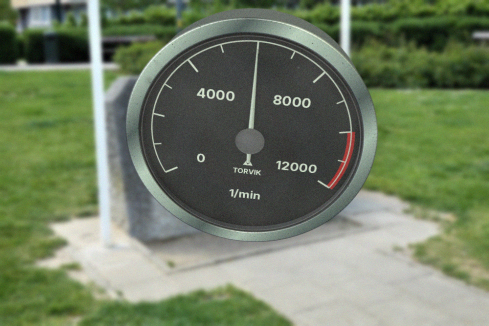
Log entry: 6000 rpm
